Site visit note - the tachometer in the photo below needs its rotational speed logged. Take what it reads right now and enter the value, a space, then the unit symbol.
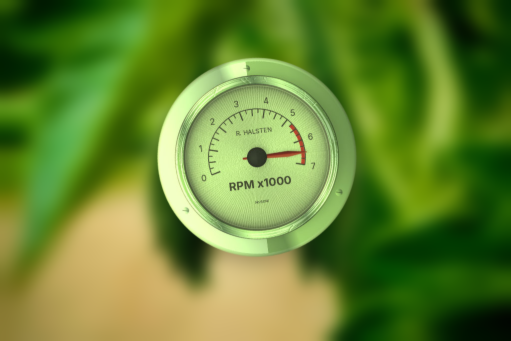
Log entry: 6500 rpm
